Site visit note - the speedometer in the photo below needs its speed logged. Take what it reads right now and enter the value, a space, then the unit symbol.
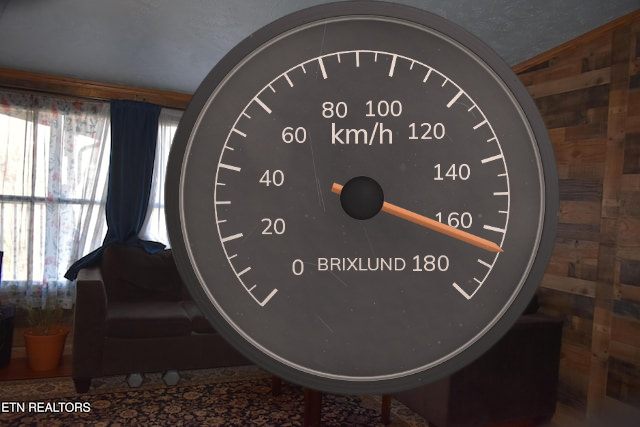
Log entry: 165 km/h
